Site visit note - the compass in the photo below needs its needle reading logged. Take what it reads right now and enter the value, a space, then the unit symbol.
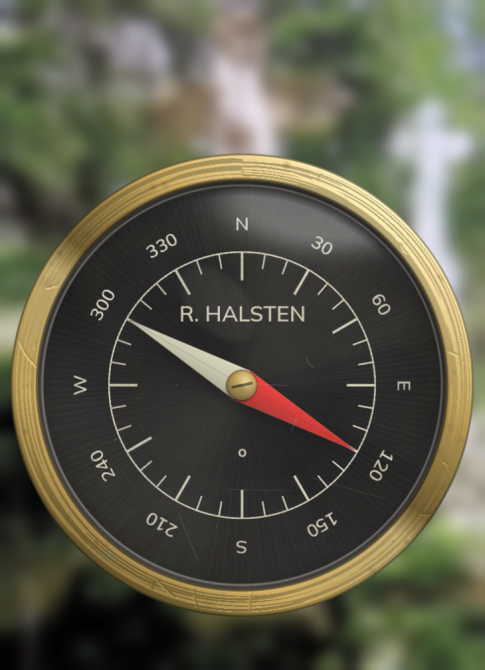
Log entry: 120 °
